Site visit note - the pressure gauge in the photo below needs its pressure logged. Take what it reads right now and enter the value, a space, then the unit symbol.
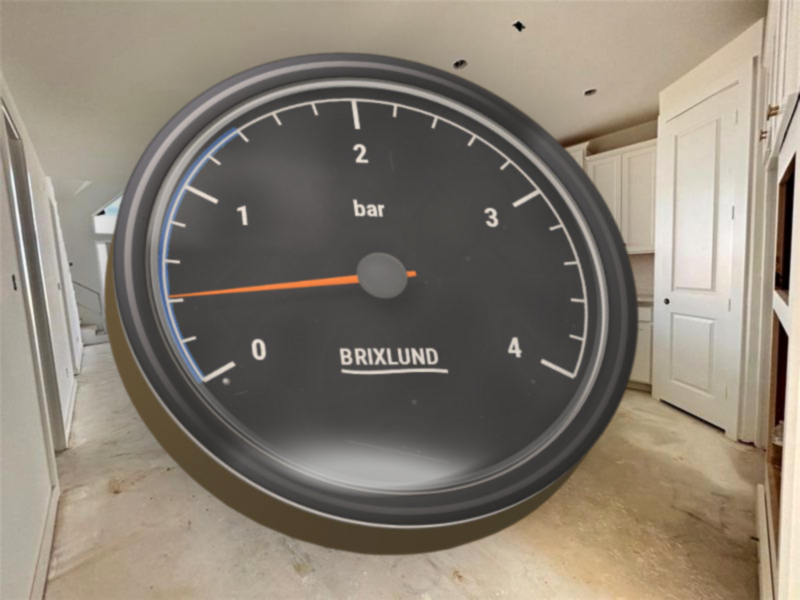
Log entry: 0.4 bar
